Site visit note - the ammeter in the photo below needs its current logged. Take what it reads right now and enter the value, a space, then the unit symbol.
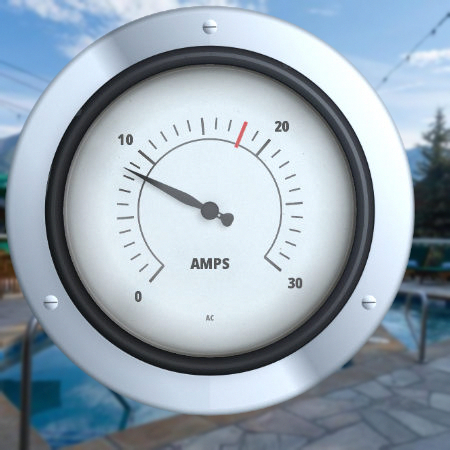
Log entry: 8.5 A
